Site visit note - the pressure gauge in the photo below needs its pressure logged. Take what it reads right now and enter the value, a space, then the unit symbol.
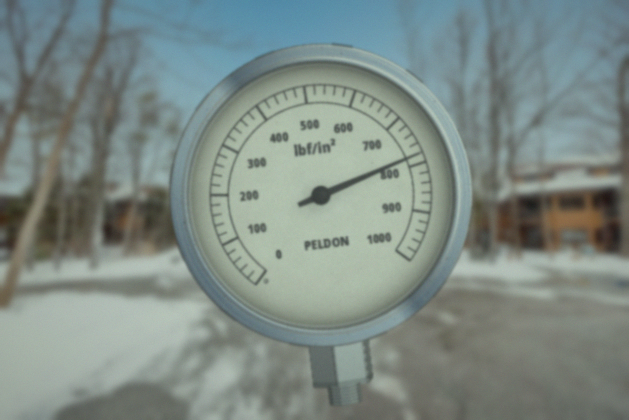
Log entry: 780 psi
